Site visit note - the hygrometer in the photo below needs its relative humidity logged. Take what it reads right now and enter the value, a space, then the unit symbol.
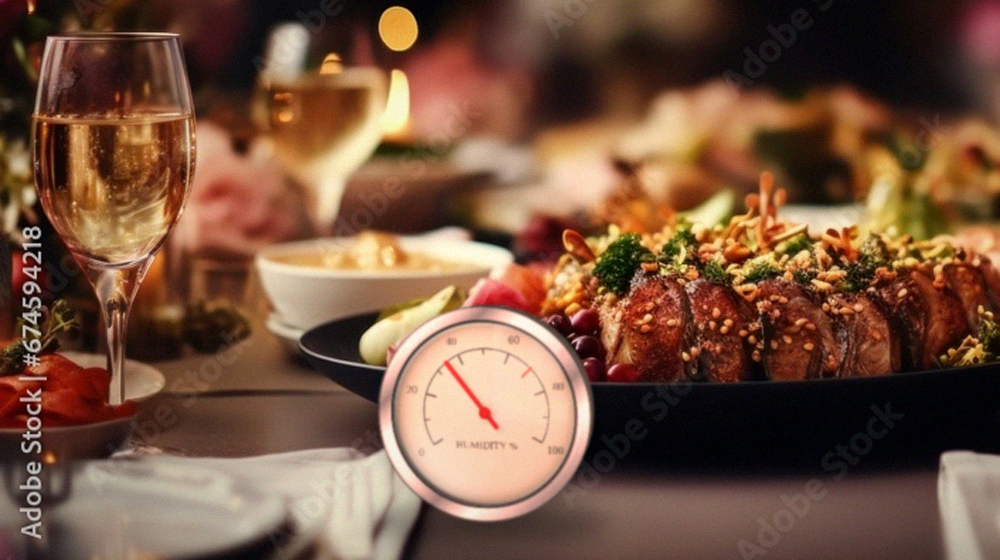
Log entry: 35 %
